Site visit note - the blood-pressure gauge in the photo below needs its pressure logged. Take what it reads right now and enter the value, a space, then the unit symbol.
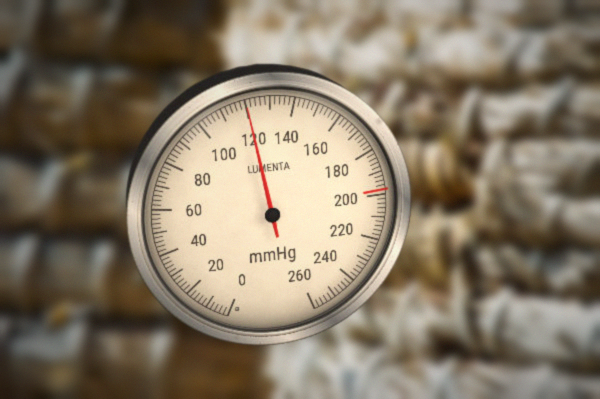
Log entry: 120 mmHg
